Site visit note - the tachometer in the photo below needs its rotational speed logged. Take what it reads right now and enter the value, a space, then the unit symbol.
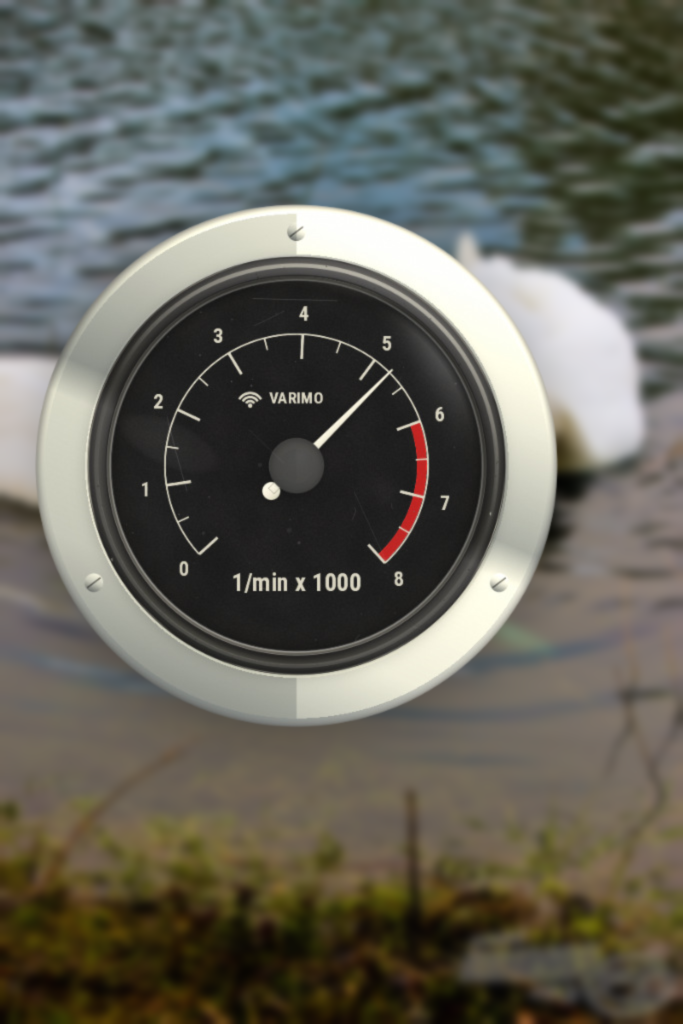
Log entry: 5250 rpm
